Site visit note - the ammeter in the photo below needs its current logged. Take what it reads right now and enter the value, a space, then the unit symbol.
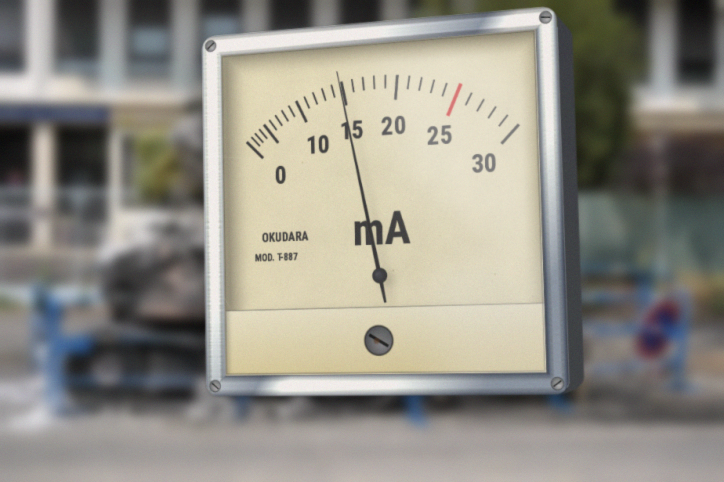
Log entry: 15 mA
